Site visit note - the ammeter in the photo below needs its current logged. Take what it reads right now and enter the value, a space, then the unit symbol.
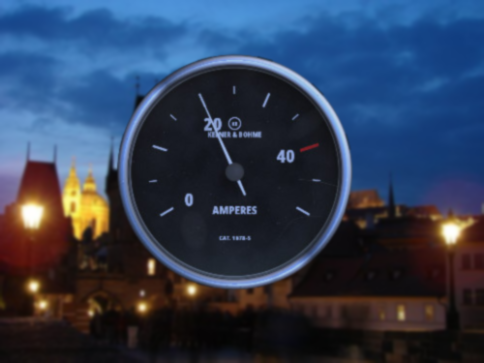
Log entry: 20 A
